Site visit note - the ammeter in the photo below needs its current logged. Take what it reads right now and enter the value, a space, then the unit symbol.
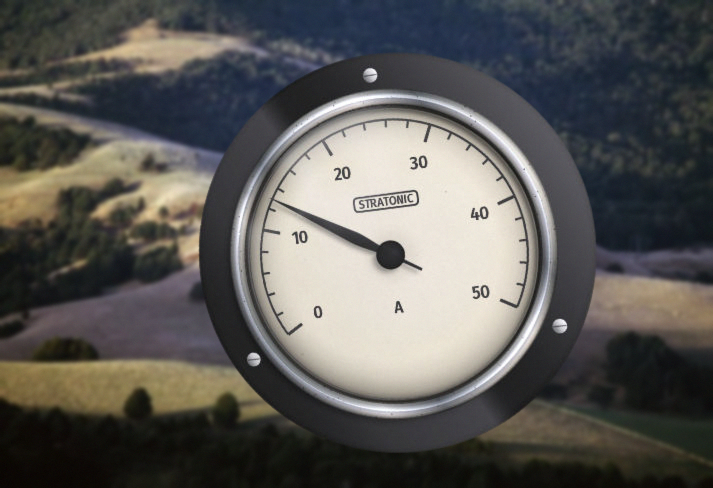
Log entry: 13 A
